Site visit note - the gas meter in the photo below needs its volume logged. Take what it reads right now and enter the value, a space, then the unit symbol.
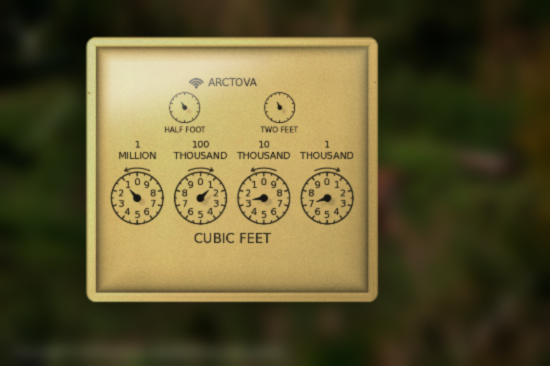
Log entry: 112700 ft³
